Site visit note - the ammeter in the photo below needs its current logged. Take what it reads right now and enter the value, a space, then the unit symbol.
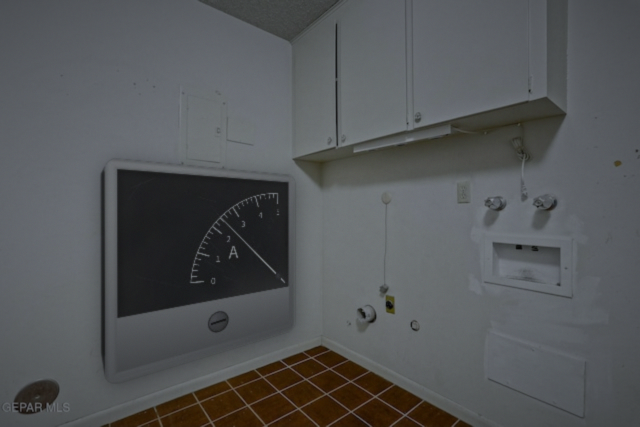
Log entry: 2.4 A
